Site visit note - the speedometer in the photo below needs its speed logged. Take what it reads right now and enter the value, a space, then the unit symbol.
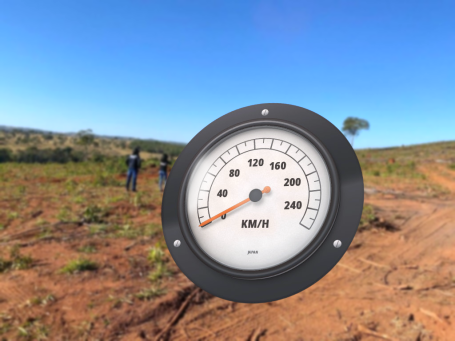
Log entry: 0 km/h
